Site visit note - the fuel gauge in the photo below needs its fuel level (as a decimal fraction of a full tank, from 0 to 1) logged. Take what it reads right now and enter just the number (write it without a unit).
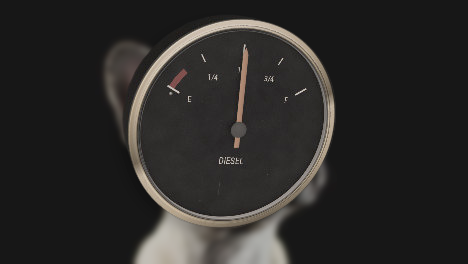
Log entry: 0.5
